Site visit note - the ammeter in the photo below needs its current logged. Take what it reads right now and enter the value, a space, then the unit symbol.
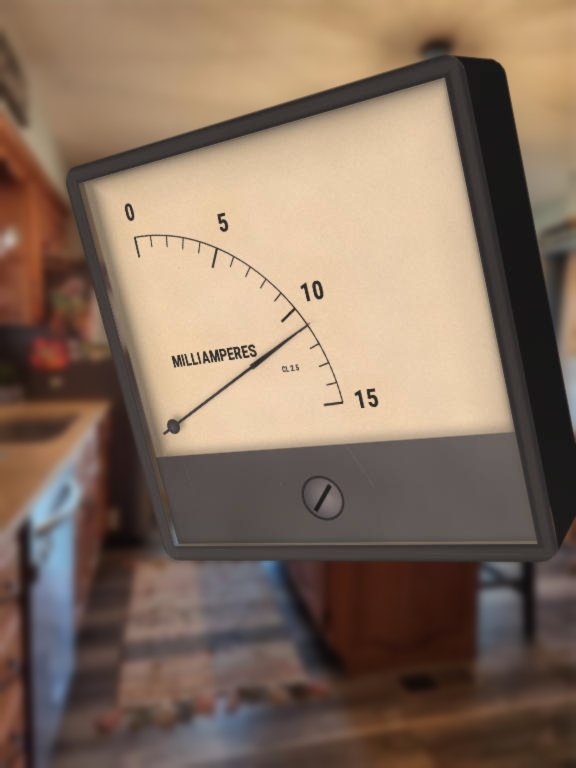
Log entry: 11 mA
